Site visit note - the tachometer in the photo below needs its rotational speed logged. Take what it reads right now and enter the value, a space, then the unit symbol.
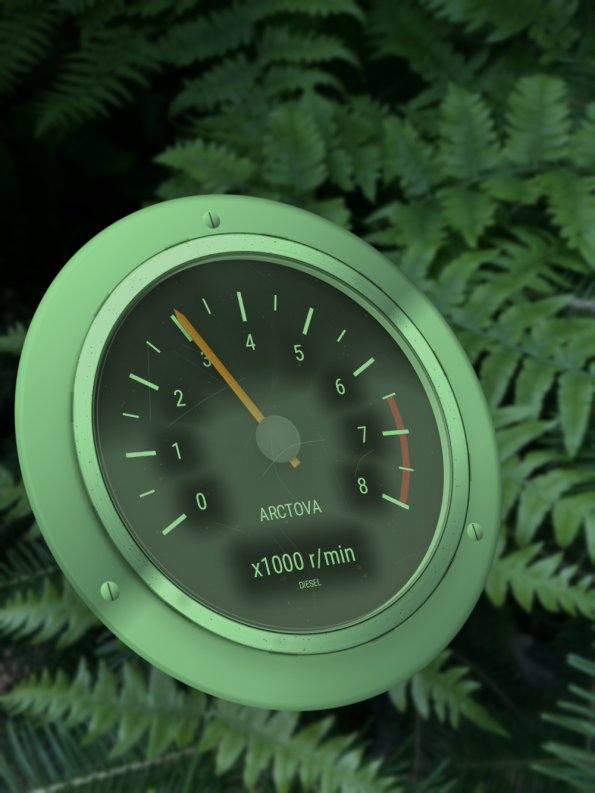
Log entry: 3000 rpm
